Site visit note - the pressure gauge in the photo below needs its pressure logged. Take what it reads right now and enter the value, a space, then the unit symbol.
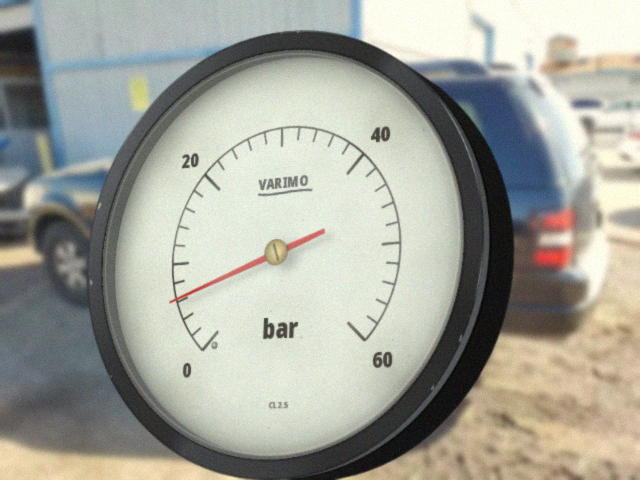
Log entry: 6 bar
